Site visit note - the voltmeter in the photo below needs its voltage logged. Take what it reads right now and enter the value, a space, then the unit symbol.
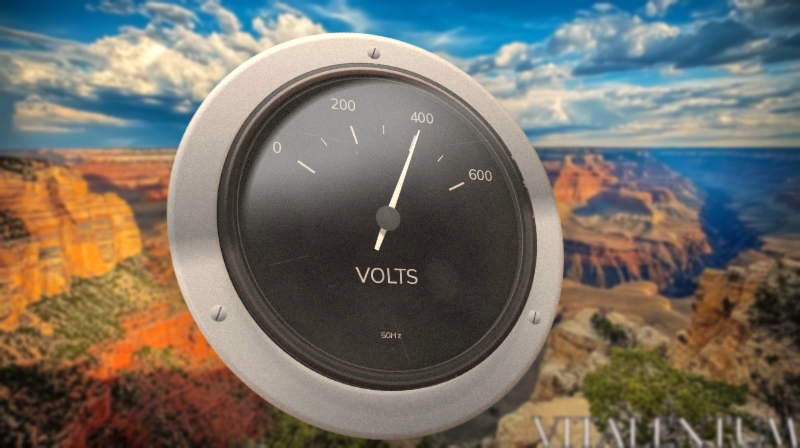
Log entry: 400 V
